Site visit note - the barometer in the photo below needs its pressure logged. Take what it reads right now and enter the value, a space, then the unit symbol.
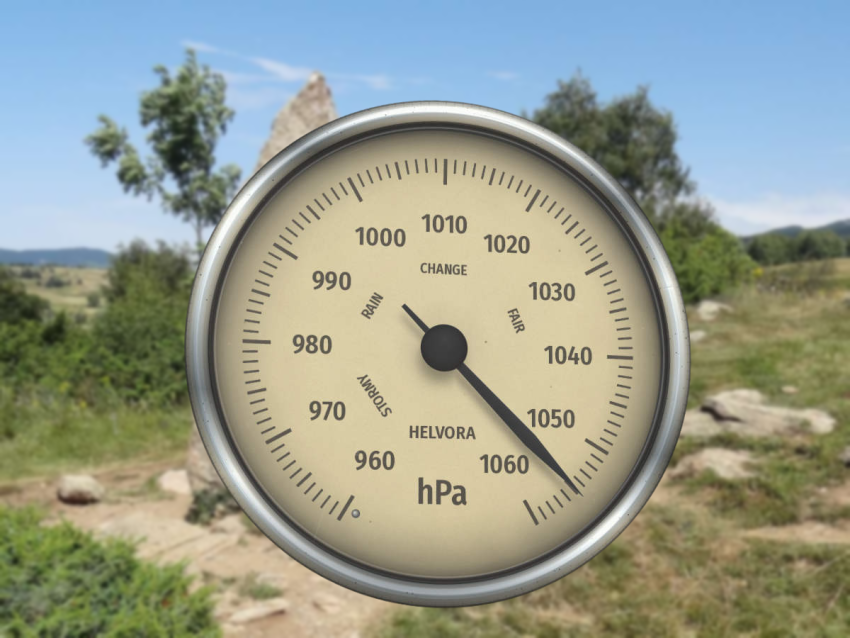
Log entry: 1055 hPa
